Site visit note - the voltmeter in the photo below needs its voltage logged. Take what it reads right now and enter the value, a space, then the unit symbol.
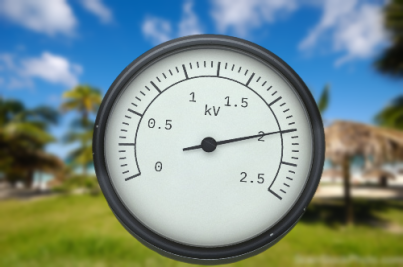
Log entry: 2 kV
